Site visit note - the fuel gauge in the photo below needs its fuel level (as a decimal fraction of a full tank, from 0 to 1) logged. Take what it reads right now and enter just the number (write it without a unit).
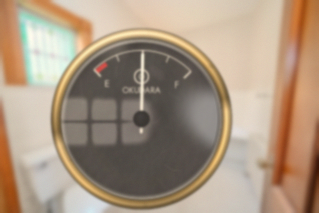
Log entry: 0.5
